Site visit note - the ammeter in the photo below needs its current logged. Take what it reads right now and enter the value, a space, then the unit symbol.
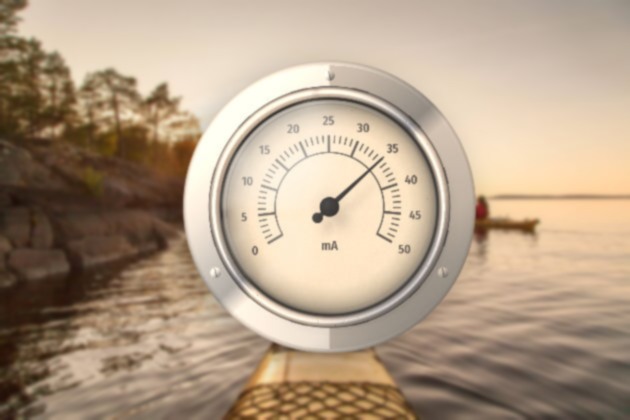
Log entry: 35 mA
